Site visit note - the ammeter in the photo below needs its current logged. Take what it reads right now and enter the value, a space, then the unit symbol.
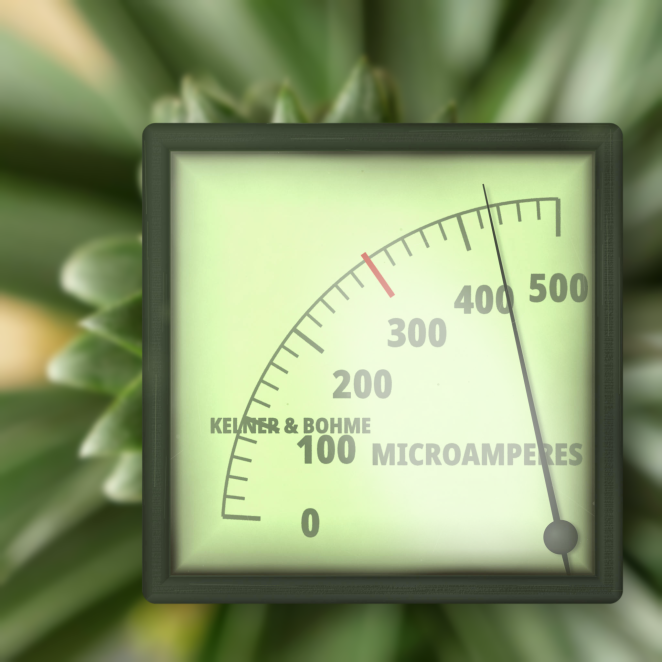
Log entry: 430 µA
